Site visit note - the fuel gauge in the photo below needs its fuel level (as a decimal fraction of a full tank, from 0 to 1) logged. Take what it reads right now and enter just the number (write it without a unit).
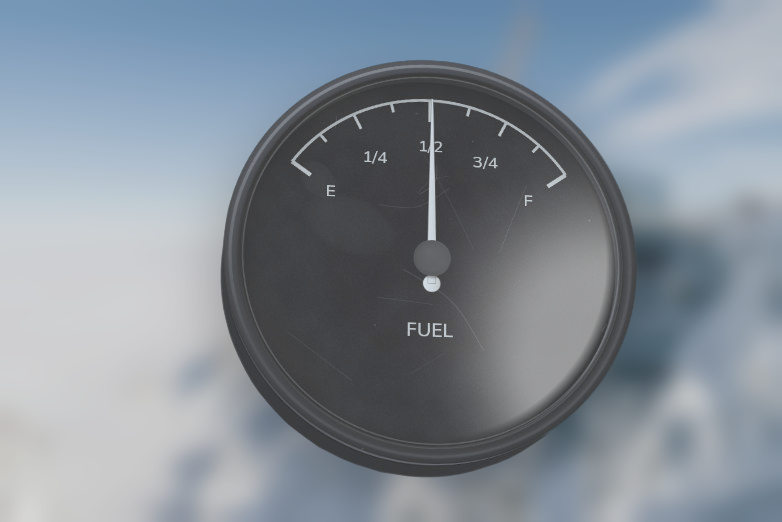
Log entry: 0.5
